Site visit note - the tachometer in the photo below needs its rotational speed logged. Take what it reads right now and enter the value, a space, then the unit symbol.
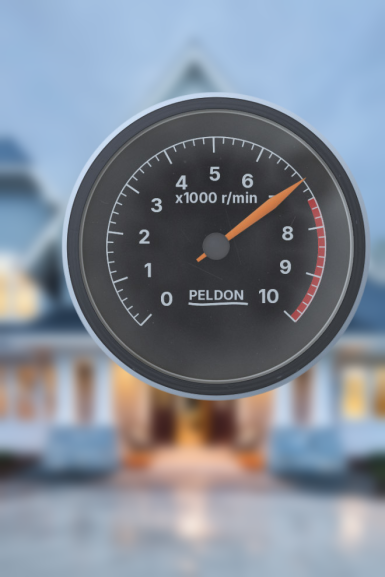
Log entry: 7000 rpm
